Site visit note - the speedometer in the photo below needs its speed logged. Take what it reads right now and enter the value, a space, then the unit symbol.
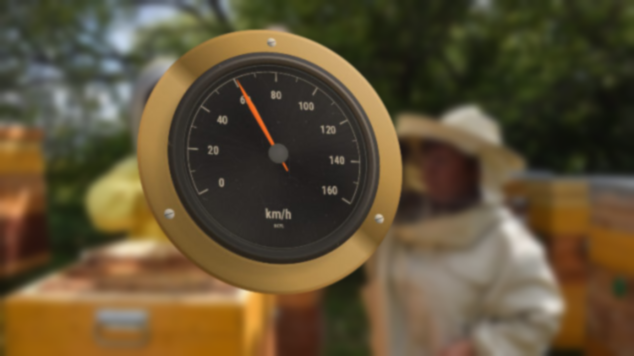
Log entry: 60 km/h
